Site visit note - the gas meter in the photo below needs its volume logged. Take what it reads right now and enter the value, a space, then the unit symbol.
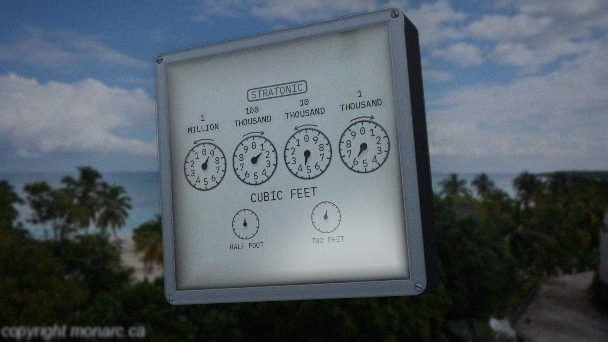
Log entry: 914600 ft³
